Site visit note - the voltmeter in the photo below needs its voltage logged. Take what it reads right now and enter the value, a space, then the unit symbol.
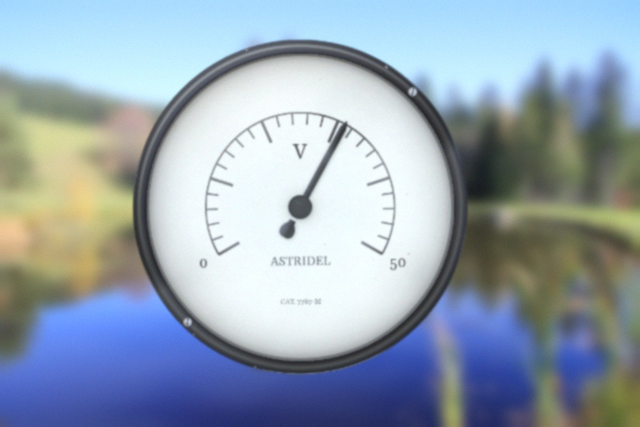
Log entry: 31 V
